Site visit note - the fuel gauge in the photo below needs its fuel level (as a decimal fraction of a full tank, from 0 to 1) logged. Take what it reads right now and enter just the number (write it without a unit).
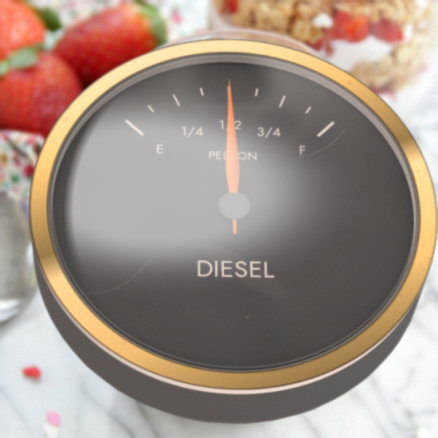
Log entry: 0.5
